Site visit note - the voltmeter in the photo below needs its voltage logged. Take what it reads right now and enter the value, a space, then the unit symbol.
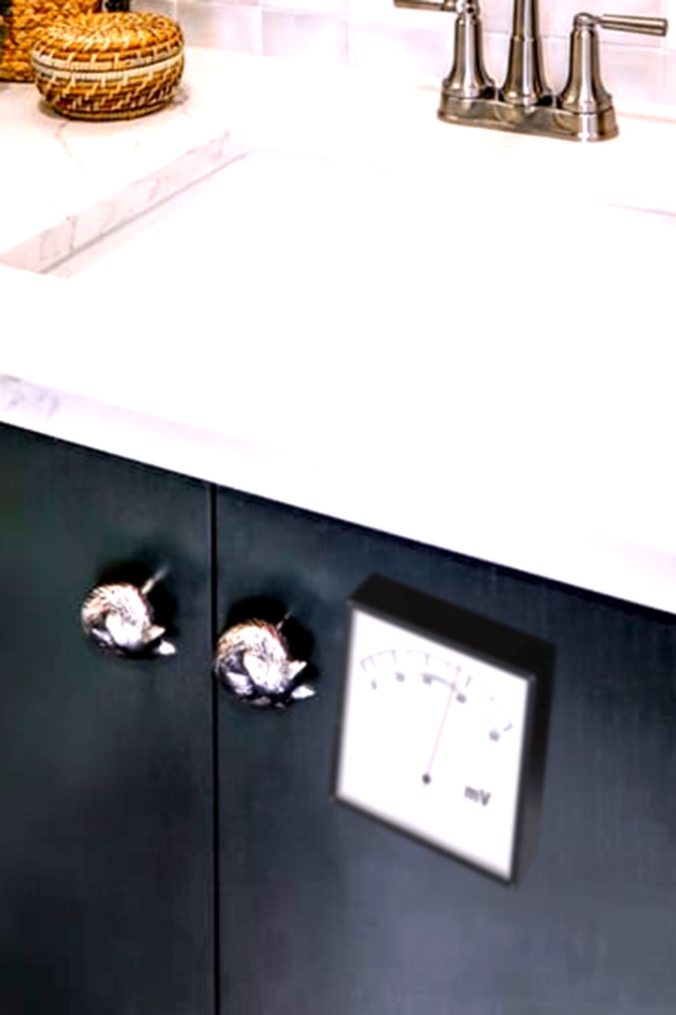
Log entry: 37.5 mV
